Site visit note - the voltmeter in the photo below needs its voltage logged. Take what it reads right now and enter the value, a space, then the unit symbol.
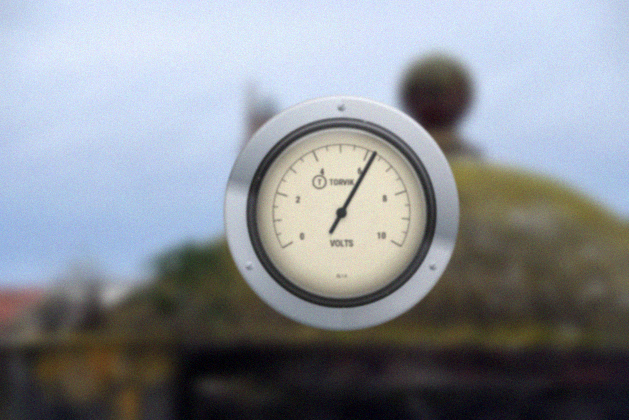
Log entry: 6.25 V
